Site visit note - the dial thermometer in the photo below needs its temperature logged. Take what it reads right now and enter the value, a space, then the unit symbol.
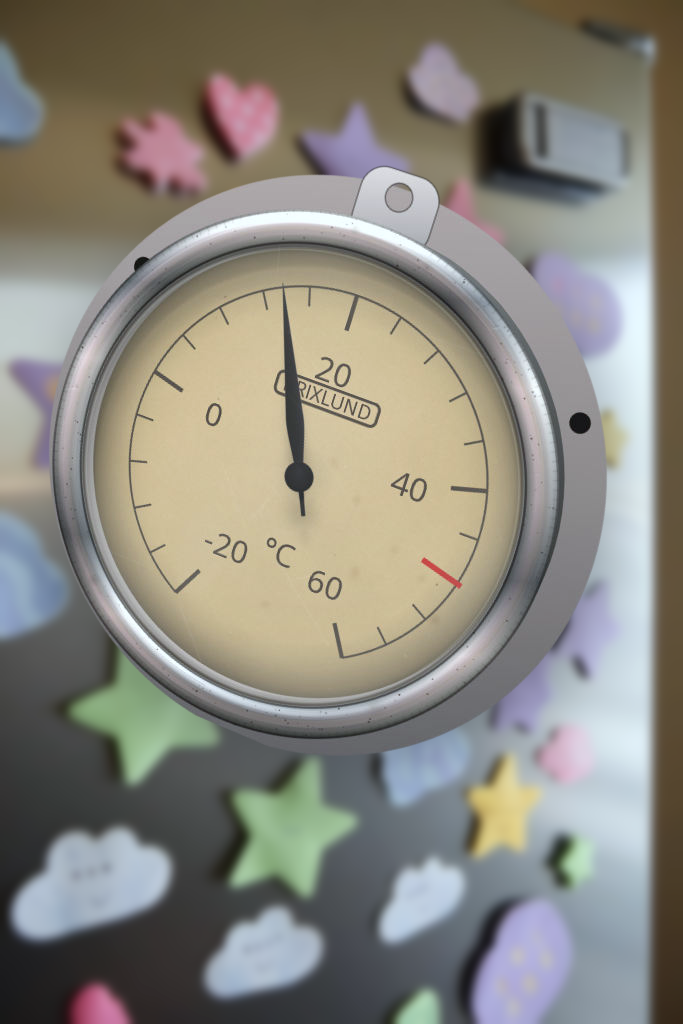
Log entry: 14 °C
